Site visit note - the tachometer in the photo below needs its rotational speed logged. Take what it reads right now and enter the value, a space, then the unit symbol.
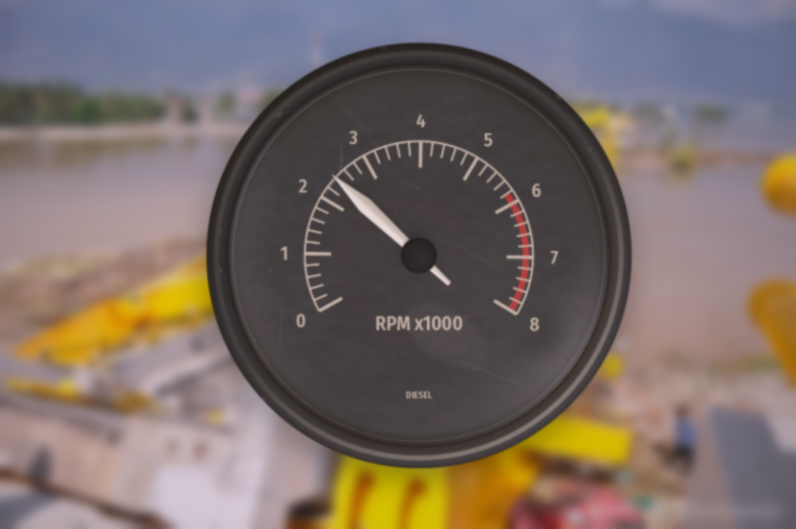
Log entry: 2400 rpm
